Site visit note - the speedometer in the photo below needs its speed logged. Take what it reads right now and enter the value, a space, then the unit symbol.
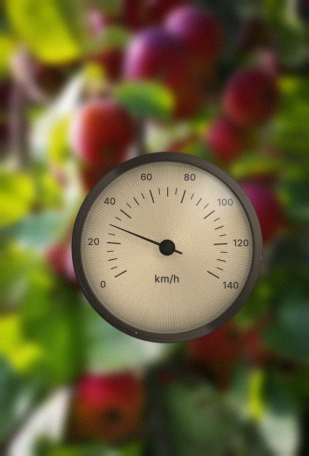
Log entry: 30 km/h
